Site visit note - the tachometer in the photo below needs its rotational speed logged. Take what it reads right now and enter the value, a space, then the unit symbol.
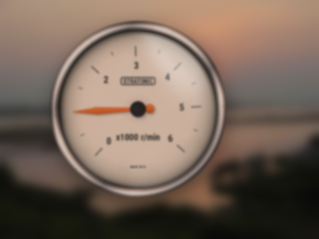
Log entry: 1000 rpm
